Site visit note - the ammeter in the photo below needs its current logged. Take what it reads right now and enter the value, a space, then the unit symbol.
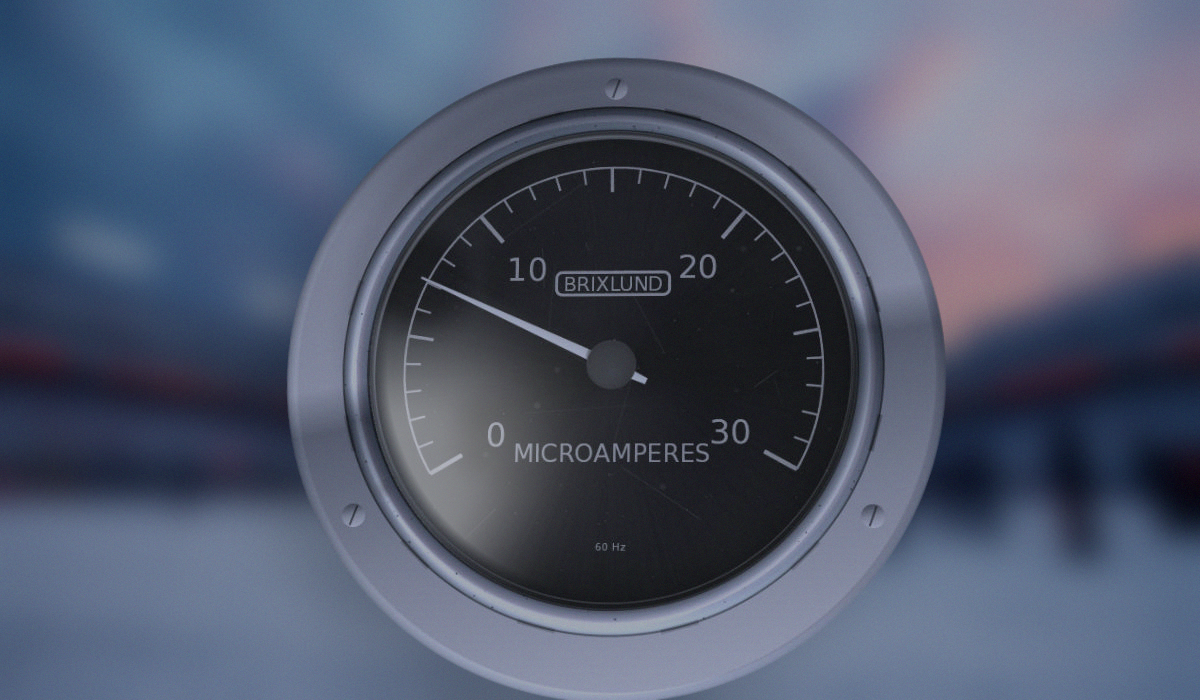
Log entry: 7 µA
